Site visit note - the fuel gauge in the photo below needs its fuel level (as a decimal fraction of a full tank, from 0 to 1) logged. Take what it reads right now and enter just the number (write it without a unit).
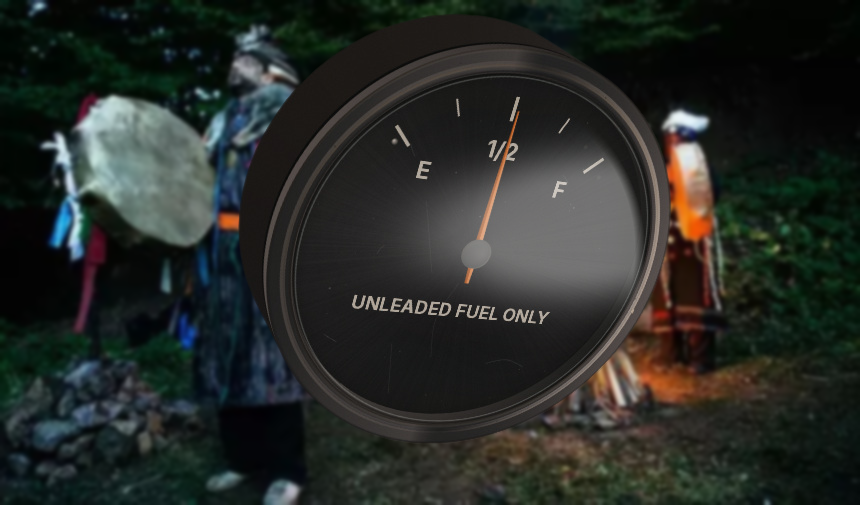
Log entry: 0.5
